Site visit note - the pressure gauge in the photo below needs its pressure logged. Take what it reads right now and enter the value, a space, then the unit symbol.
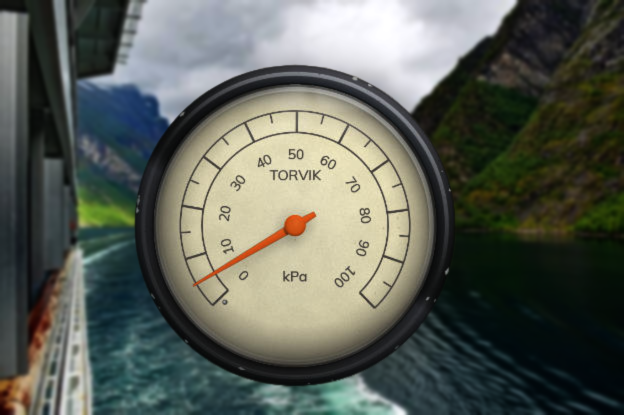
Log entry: 5 kPa
